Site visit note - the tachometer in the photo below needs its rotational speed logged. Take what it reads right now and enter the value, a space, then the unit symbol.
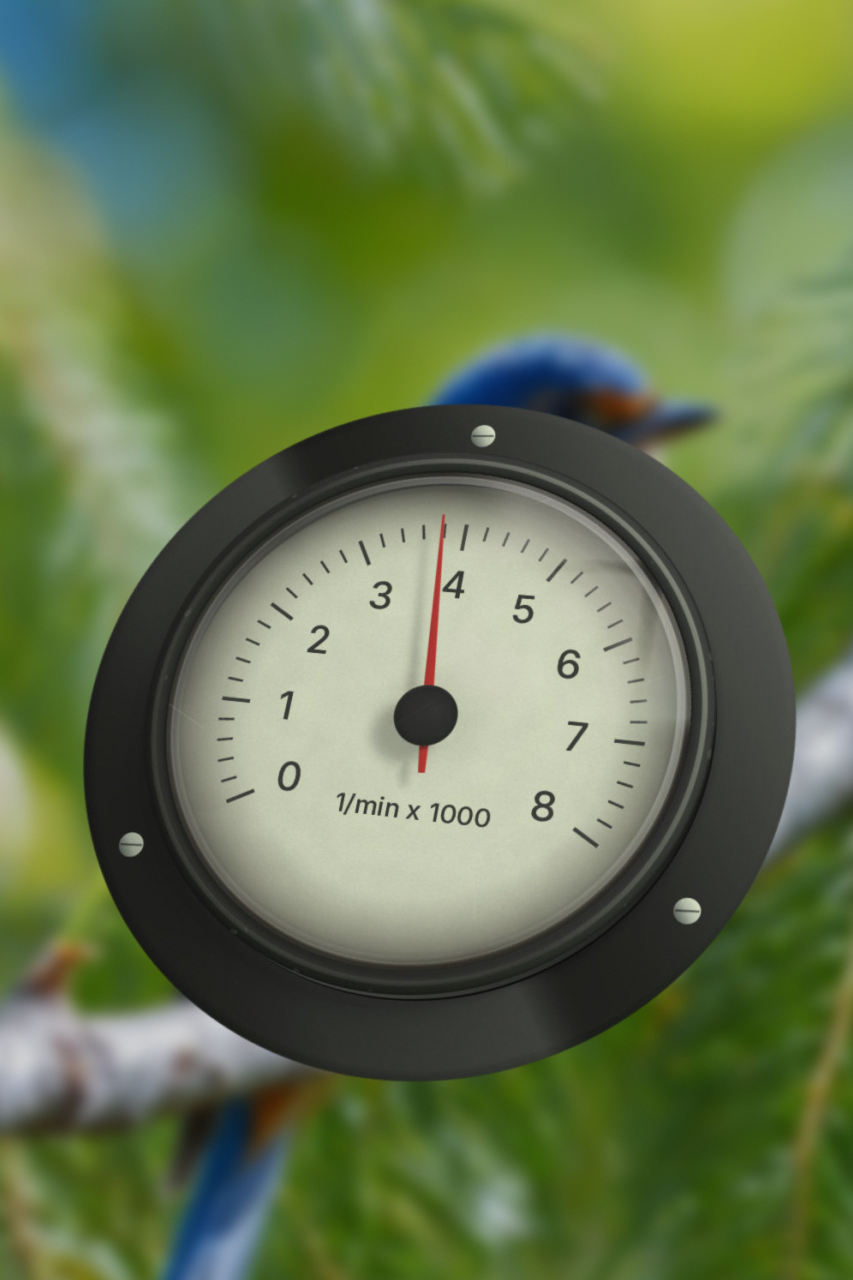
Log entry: 3800 rpm
